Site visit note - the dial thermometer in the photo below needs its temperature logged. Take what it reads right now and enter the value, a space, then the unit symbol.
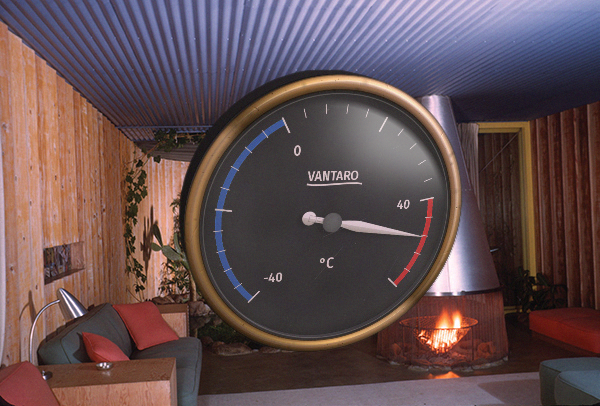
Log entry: 48 °C
